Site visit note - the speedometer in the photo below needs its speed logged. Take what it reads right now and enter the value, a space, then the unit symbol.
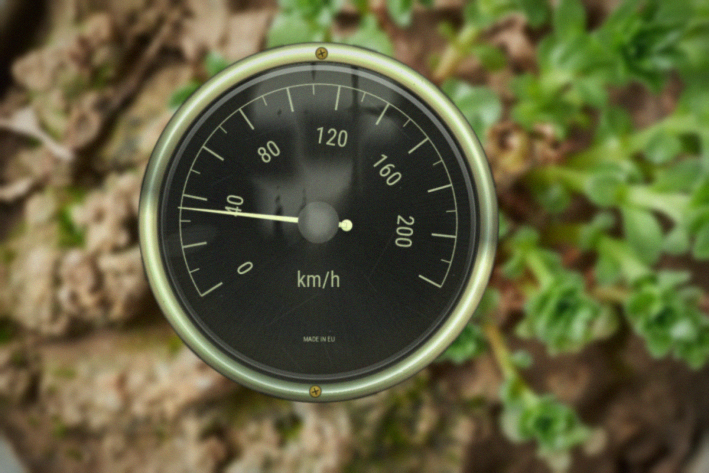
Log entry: 35 km/h
